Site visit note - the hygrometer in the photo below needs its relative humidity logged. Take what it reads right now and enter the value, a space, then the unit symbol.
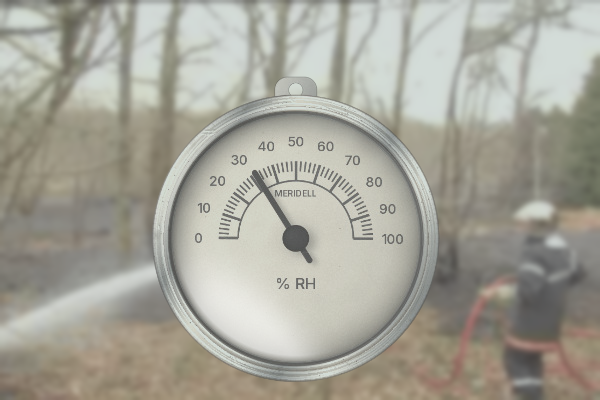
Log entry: 32 %
